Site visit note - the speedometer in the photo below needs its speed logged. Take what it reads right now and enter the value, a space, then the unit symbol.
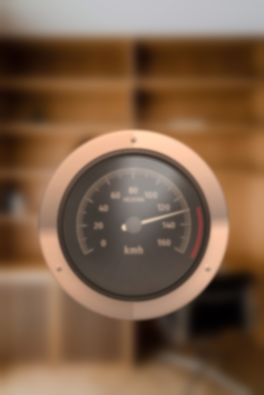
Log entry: 130 km/h
